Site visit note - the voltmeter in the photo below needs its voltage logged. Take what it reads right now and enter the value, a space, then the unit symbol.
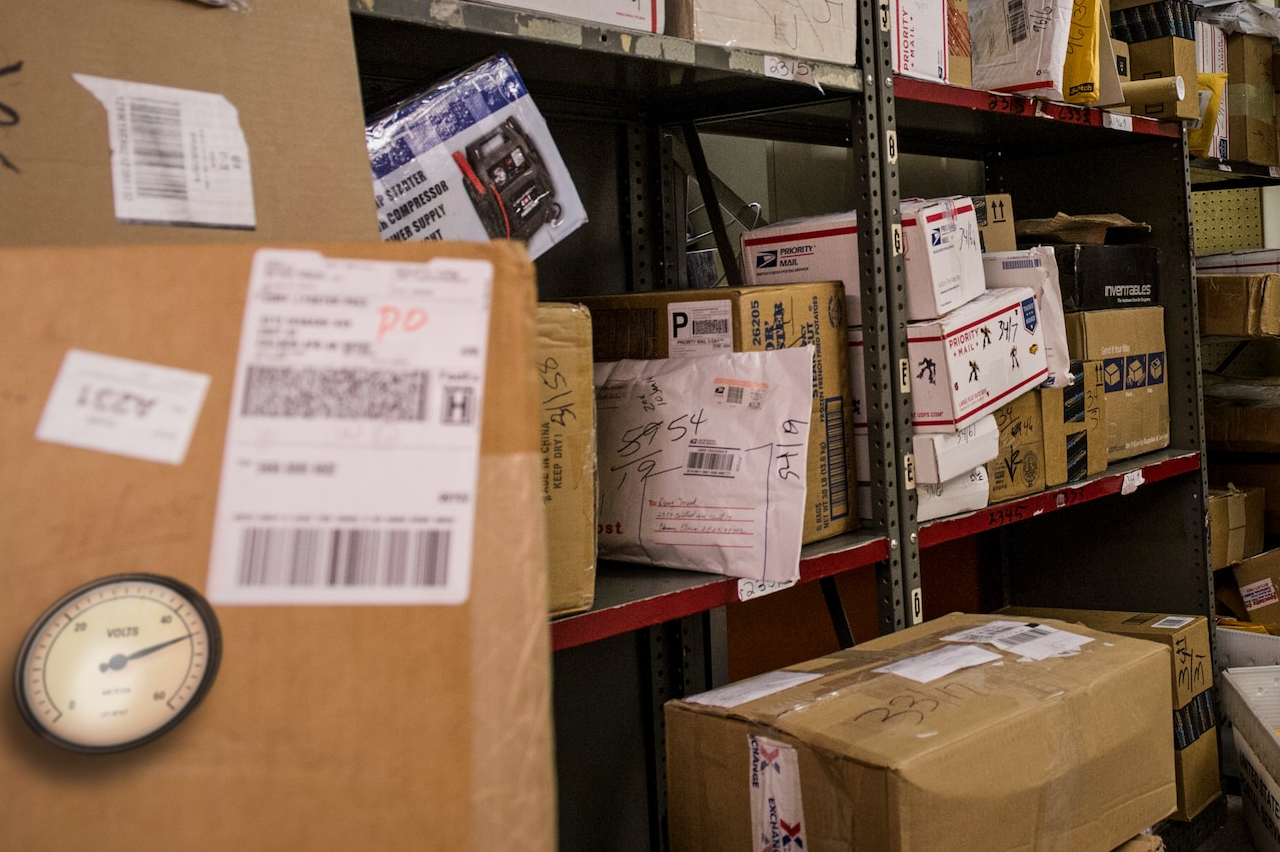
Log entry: 46 V
